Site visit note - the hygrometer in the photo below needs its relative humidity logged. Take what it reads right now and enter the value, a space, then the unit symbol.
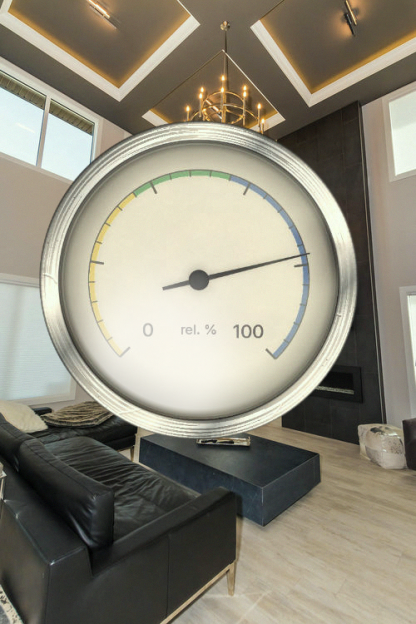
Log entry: 78 %
